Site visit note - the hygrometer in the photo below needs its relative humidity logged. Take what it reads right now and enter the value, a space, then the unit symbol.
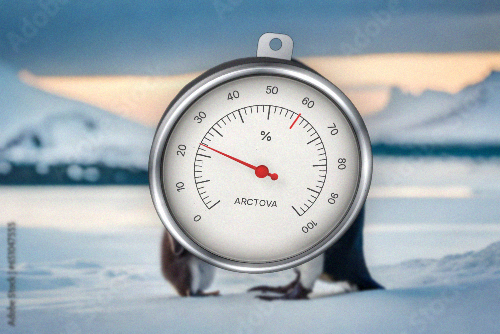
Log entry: 24 %
